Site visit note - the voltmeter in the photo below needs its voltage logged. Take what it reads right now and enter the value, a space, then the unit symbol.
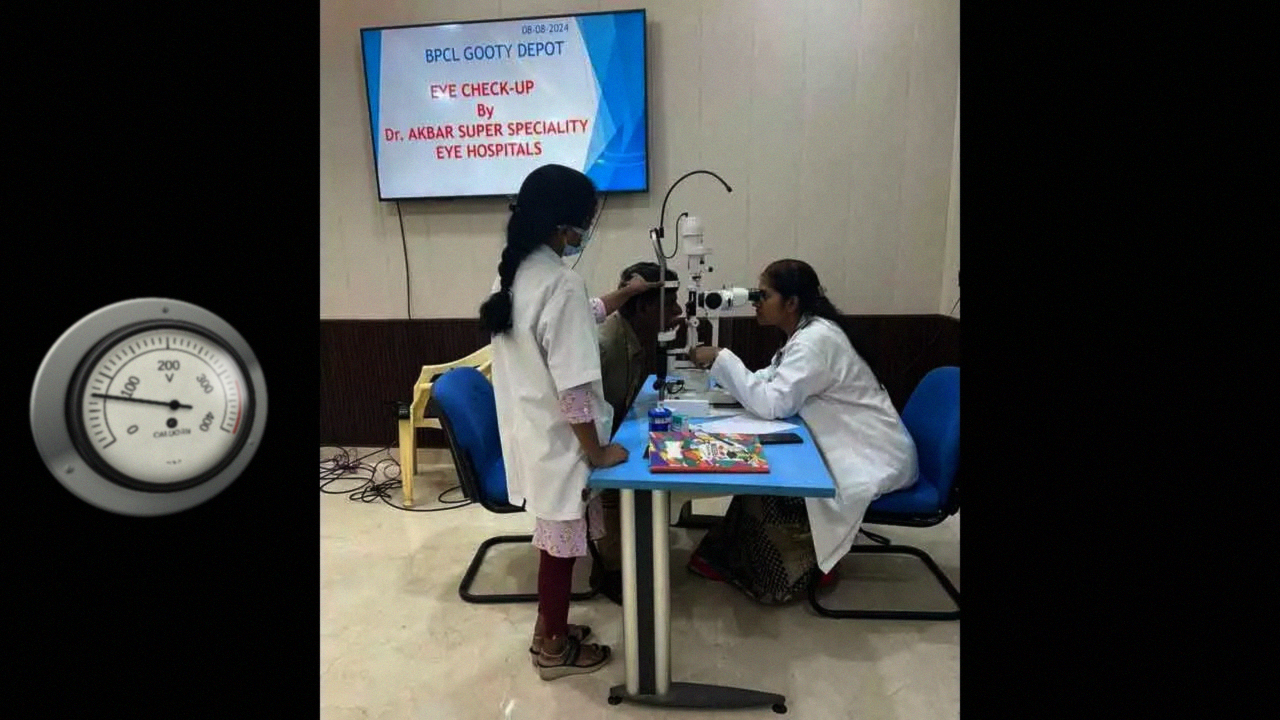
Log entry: 70 V
